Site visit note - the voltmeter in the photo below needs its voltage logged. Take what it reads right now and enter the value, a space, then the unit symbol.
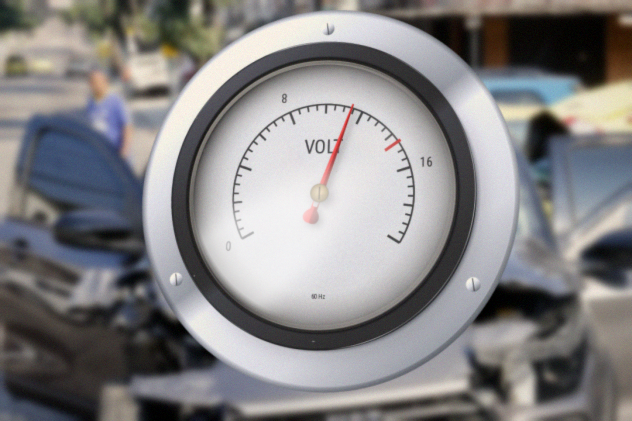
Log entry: 11.5 V
